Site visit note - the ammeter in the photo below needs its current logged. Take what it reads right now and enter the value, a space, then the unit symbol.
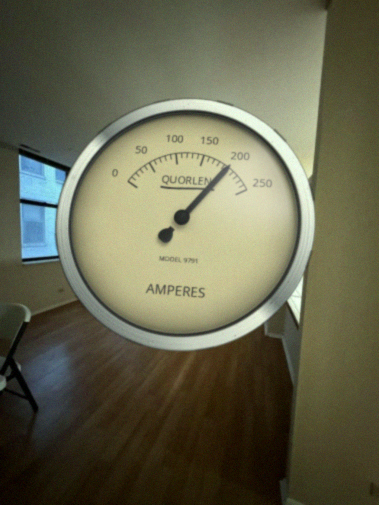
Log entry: 200 A
